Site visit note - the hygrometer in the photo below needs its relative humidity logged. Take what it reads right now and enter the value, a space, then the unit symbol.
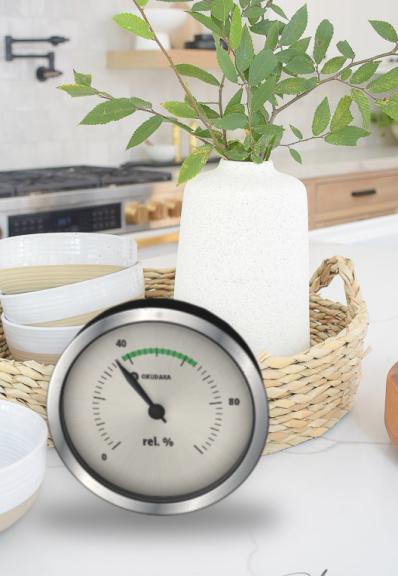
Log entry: 36 %
